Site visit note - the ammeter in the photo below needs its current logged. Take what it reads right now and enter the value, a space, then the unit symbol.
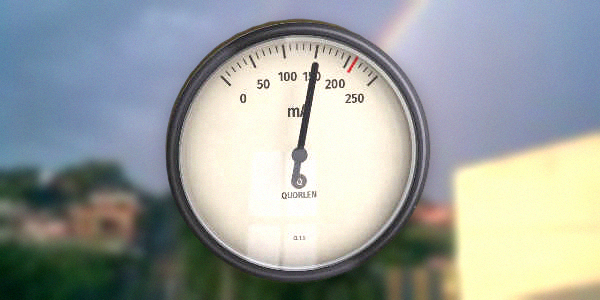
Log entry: 150 mA
